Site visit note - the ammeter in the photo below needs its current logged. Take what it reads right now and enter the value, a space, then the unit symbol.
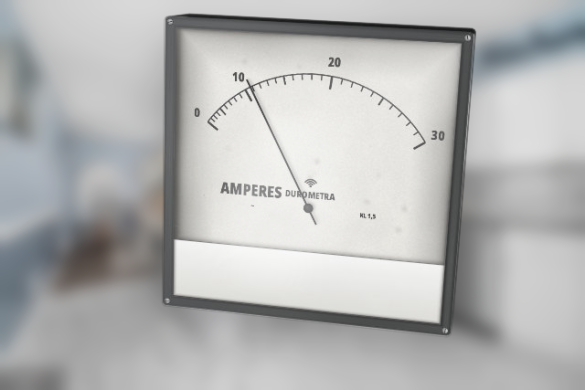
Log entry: 11 A
